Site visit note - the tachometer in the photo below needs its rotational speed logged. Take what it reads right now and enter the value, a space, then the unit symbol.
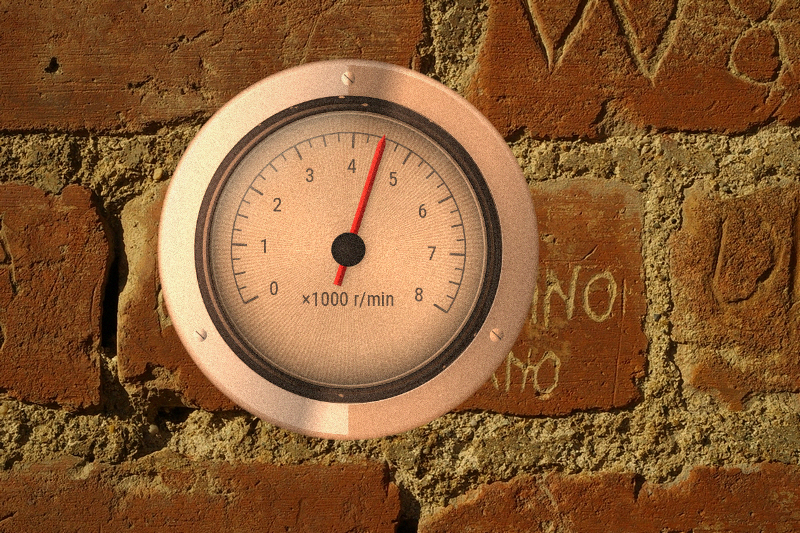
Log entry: 4500 rpm
